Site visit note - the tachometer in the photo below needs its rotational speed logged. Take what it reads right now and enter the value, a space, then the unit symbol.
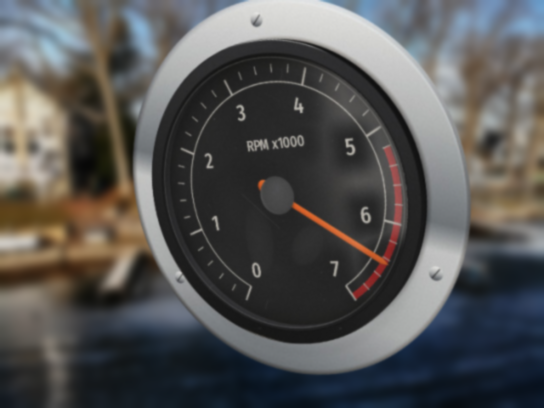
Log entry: 6400 rpm
